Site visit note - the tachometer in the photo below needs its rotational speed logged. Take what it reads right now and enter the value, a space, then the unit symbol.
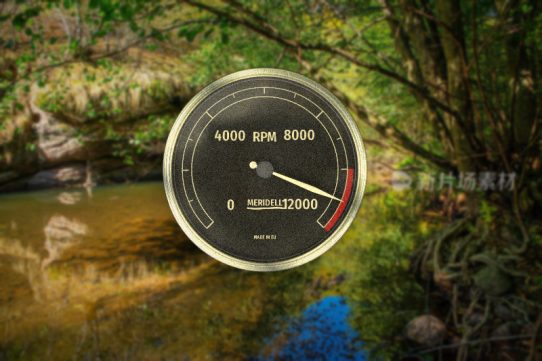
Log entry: 11000 rpm
